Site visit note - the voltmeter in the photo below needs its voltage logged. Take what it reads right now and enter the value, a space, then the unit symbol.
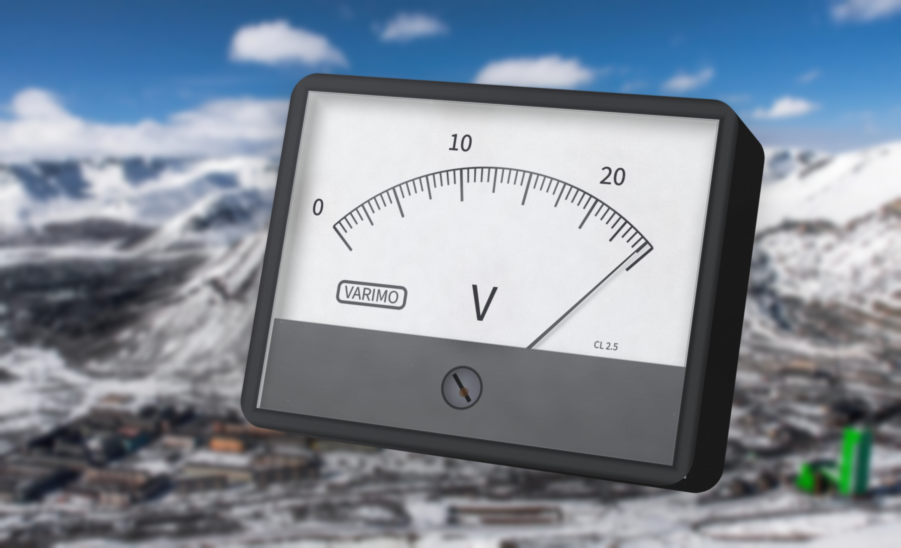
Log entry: 24.5 V
